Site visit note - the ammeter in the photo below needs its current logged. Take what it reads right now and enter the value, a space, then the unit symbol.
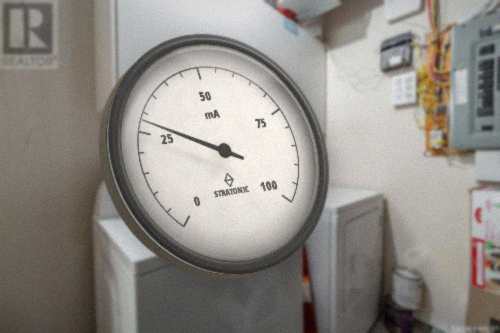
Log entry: 27.5 mA
